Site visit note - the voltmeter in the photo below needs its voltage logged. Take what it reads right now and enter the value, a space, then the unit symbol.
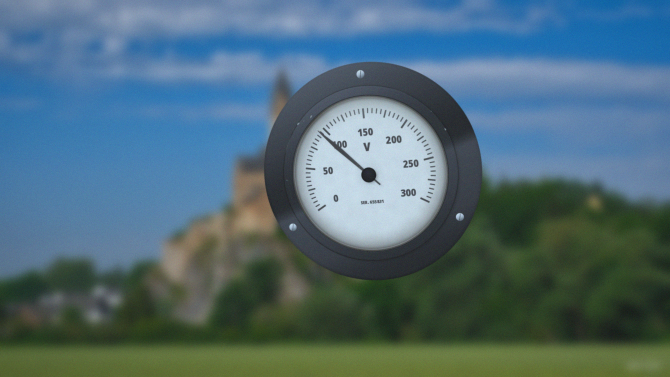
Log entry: 95 V
